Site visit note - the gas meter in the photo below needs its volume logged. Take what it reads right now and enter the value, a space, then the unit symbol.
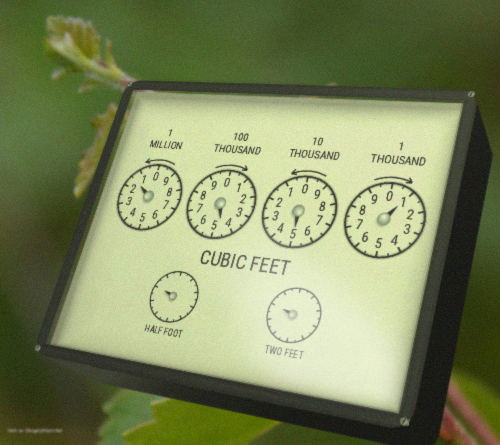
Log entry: 145100 ft³
